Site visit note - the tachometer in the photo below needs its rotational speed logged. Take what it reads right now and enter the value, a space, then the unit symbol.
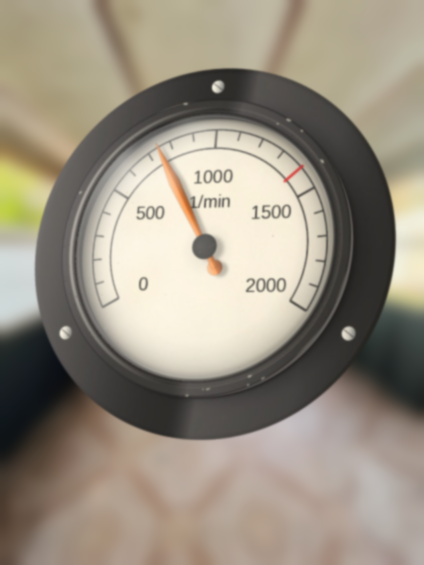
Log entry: 750 rpm
